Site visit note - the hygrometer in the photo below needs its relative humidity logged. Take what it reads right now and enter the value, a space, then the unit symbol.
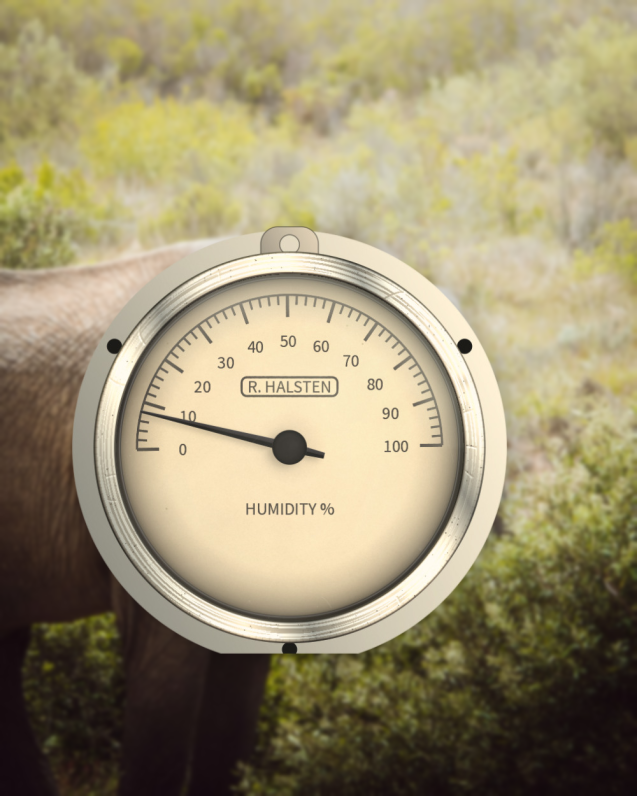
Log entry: 8 %
